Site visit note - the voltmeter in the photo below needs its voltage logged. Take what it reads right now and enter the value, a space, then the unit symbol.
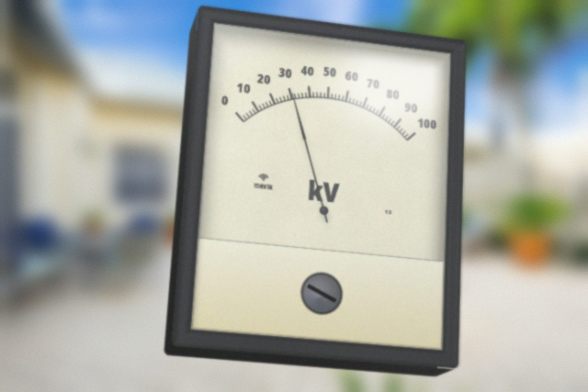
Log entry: 30 kV
